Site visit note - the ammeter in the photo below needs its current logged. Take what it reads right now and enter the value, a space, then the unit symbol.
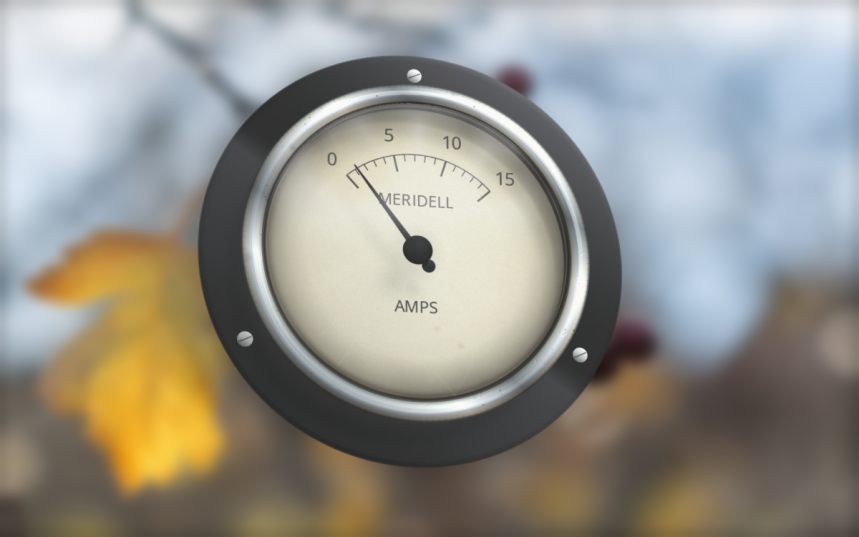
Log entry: 1 A
